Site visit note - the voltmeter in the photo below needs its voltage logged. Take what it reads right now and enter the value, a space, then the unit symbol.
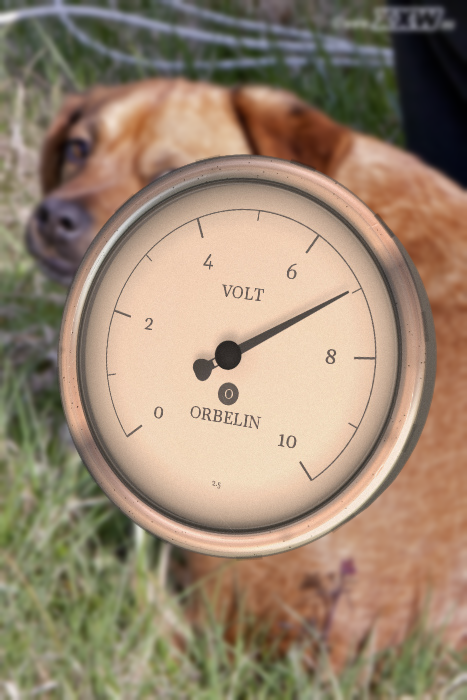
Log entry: 7 V
